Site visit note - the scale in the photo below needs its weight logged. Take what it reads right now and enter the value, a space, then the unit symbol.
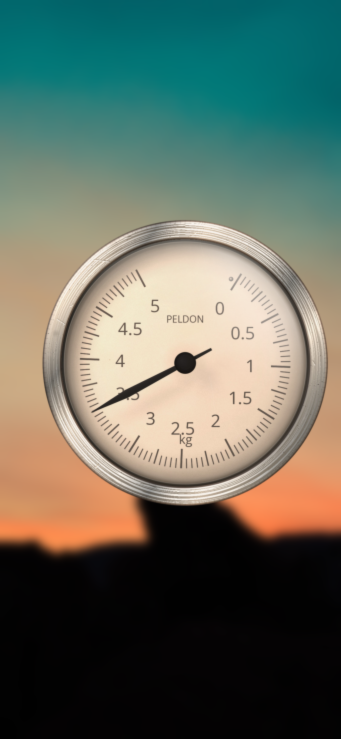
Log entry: 3.5 kg
